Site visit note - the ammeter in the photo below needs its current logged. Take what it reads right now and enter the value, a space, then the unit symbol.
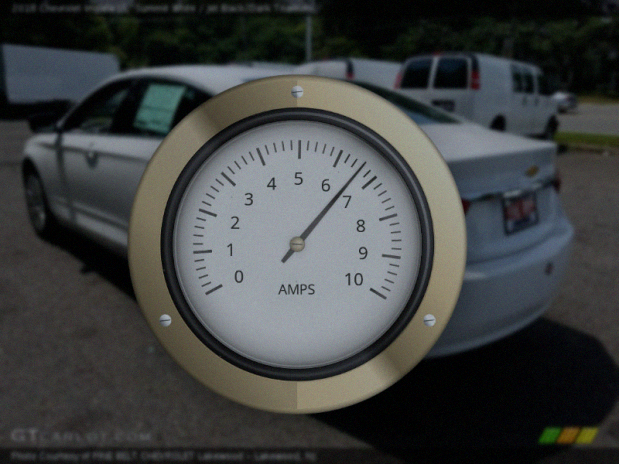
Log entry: 6.6 A
